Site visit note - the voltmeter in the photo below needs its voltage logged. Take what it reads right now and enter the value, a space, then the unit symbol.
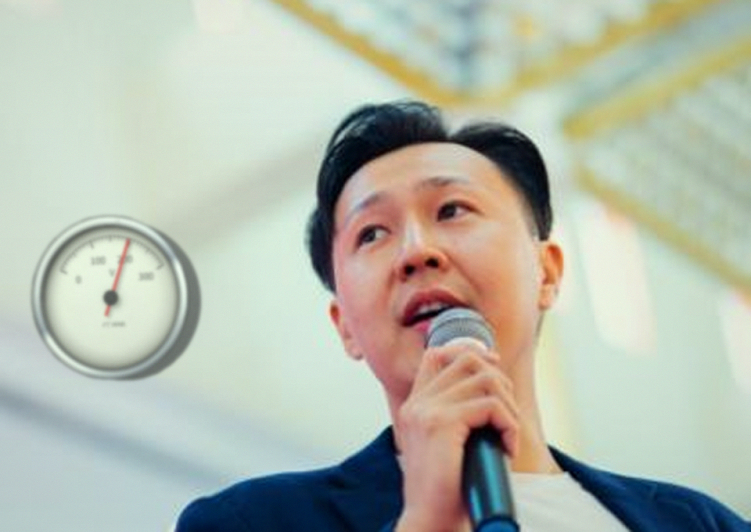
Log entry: 200 V
